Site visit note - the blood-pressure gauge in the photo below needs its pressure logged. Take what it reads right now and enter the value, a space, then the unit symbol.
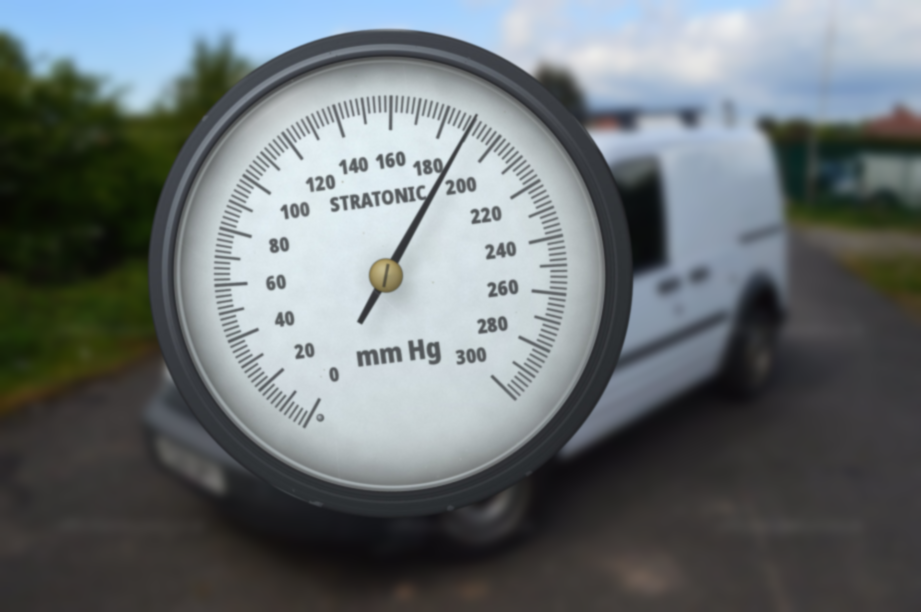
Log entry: 190 mmHg
